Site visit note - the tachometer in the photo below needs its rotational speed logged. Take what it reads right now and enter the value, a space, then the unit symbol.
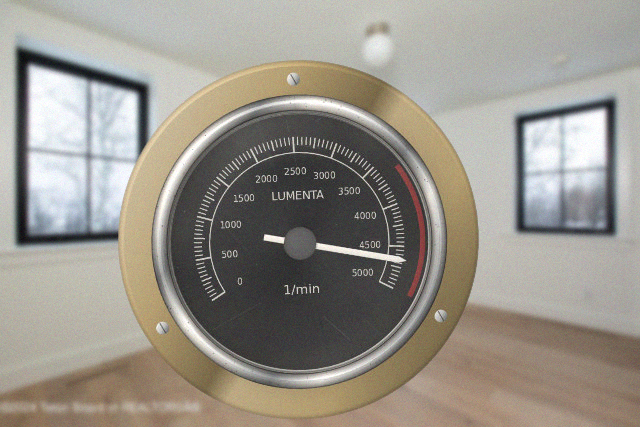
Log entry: 4650 rpm
